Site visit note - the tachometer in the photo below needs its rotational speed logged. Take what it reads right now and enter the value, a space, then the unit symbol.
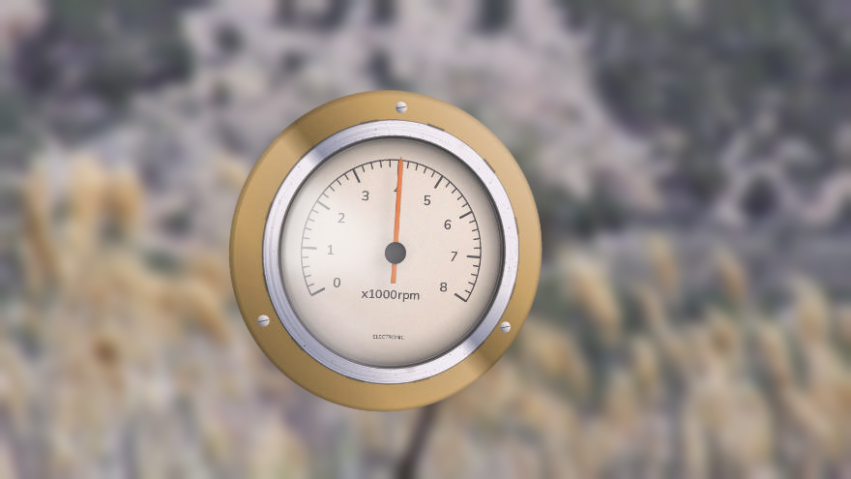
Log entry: 4000 rpm
